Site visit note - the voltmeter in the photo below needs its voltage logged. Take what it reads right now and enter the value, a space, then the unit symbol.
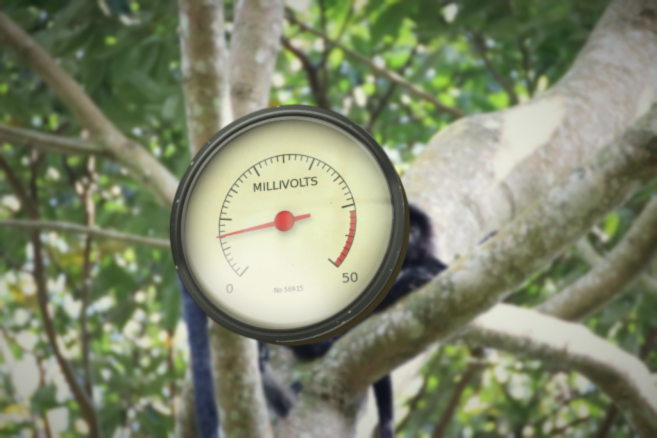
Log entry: 7 mV
